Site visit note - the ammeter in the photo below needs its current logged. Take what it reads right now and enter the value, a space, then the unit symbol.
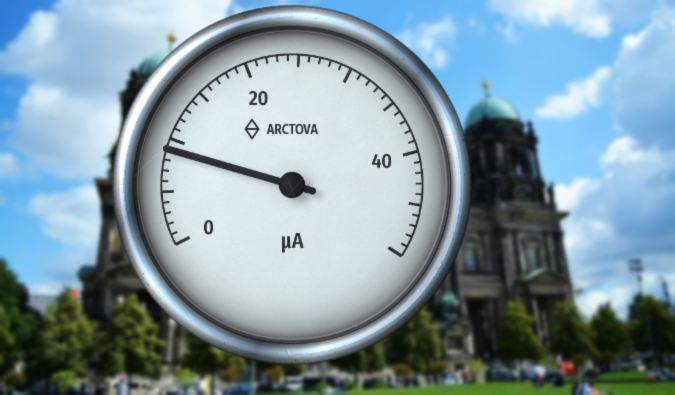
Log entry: 9 µA
